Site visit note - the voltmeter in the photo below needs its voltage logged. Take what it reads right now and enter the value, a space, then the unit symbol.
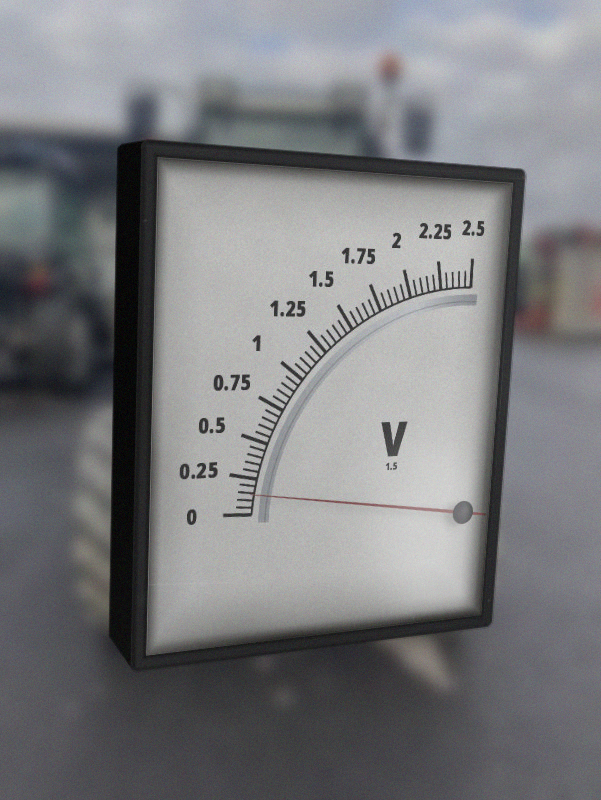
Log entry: 0.15 V
